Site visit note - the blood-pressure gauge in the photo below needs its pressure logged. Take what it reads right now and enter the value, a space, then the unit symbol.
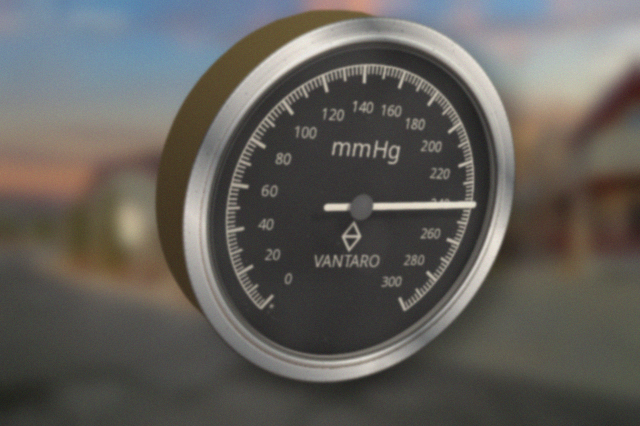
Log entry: 240 mmHg
